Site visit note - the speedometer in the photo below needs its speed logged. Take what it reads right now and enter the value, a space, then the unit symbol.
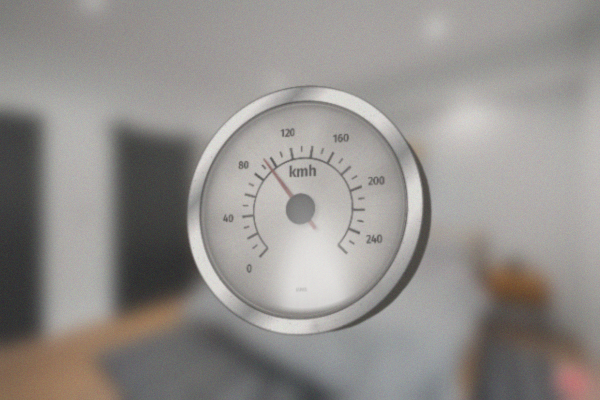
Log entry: 95 km/h
